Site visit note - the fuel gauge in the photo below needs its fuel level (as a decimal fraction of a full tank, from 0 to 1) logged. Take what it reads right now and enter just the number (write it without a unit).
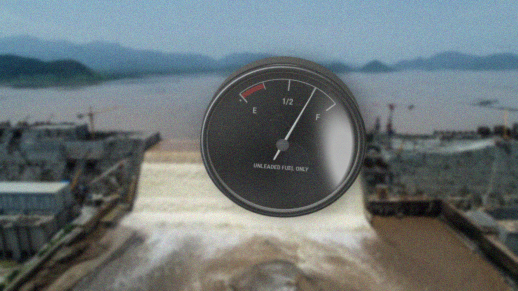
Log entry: 0.75
